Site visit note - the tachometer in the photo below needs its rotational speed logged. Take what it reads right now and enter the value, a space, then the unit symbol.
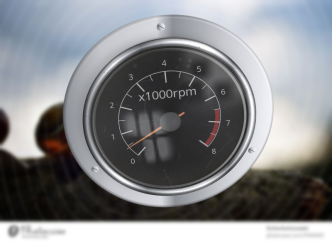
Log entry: 500 rpm
